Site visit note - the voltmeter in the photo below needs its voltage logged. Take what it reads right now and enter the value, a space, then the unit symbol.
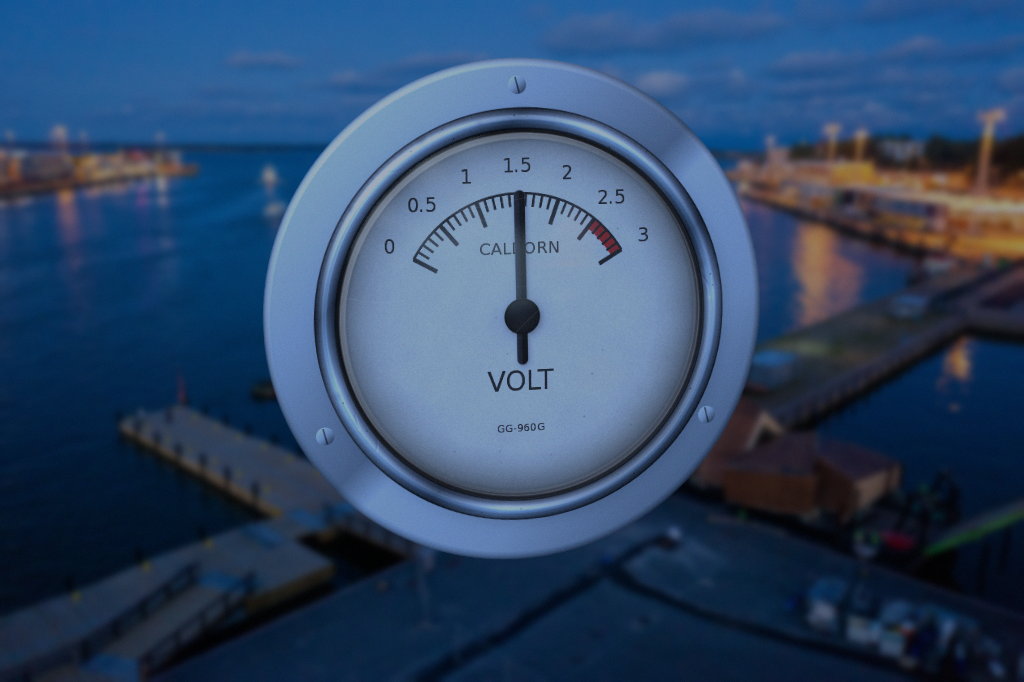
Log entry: 1.5 V
